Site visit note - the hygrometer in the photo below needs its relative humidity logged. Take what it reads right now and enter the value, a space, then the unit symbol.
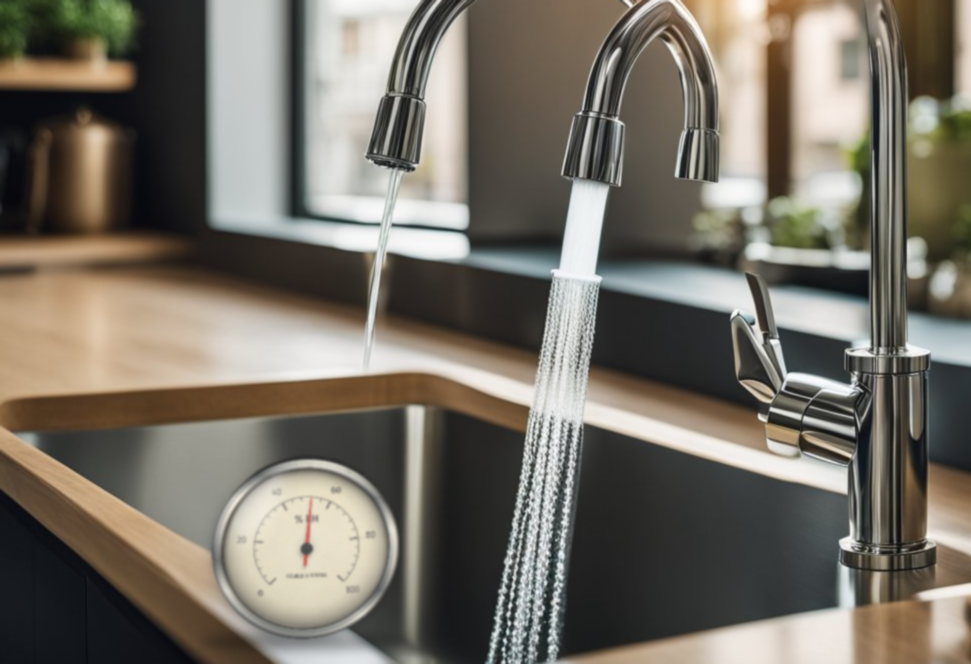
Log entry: 52 %
